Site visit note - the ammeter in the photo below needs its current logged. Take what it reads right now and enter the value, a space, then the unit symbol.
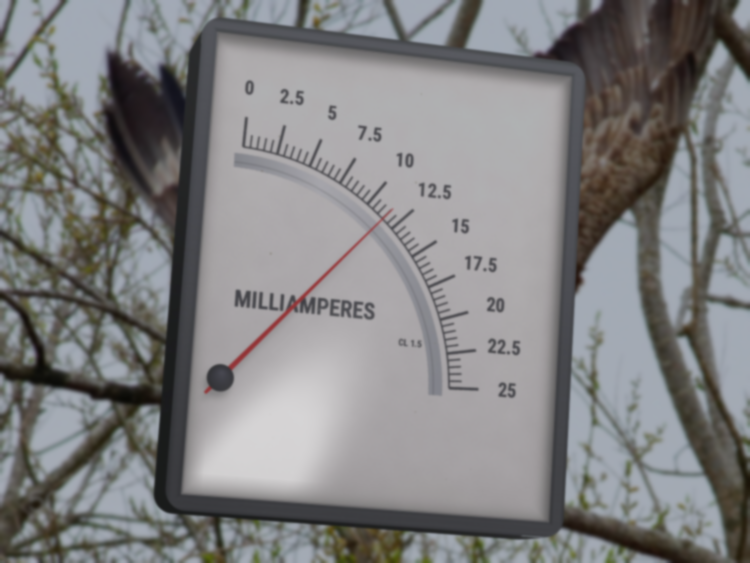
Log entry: 11.5 mA
